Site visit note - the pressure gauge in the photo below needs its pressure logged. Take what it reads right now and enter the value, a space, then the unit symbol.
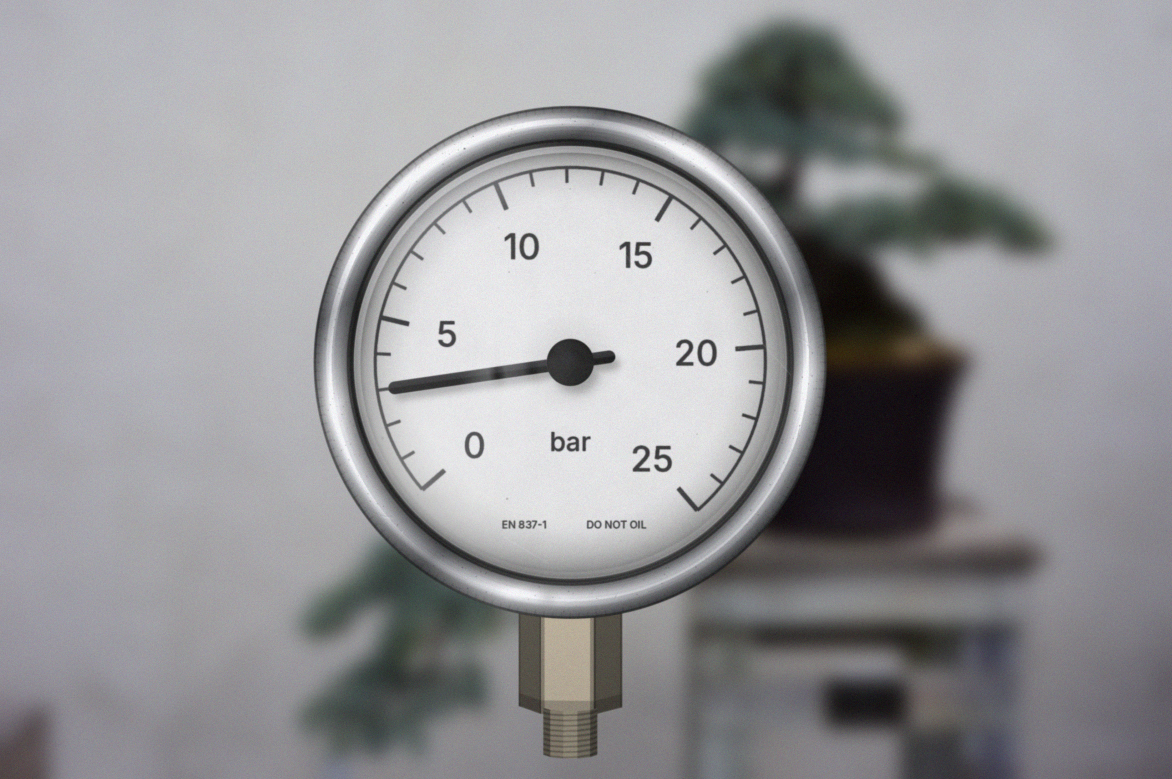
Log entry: 3 bar
